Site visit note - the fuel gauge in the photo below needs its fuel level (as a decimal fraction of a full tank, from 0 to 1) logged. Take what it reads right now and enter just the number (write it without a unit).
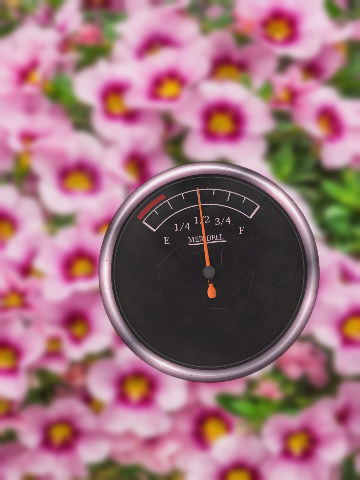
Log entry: 0.5
